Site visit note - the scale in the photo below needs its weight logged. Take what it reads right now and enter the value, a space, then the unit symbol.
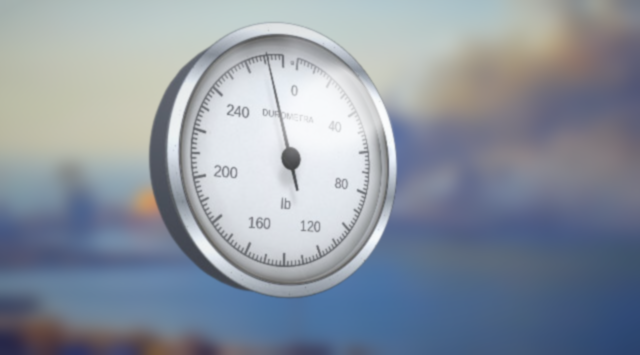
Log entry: 270 lb
